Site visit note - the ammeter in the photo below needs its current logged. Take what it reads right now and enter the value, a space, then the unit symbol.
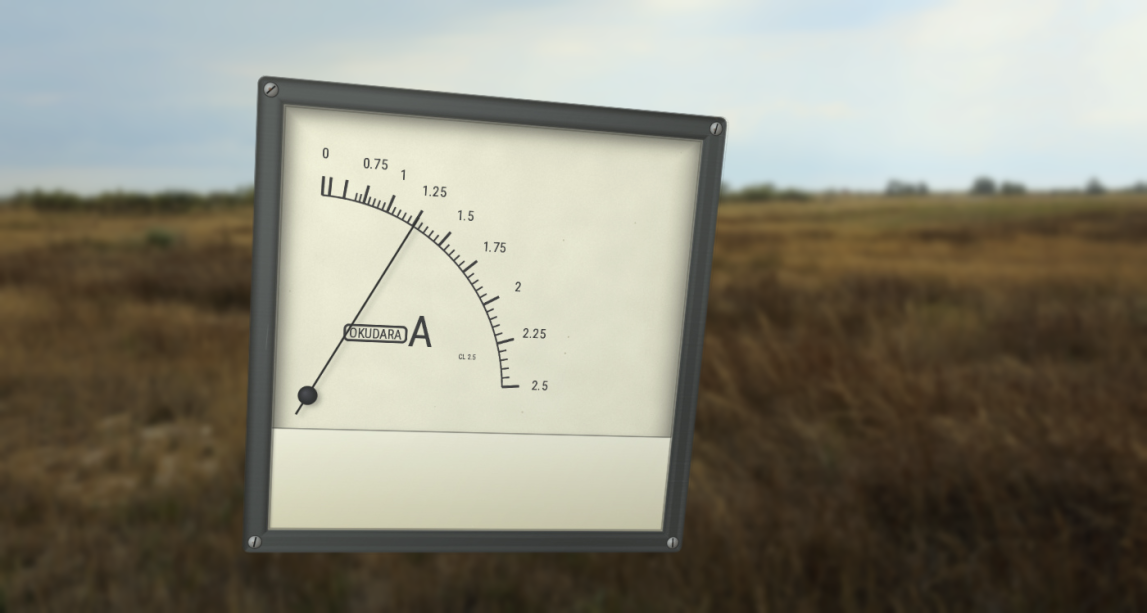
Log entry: 1.25 A
